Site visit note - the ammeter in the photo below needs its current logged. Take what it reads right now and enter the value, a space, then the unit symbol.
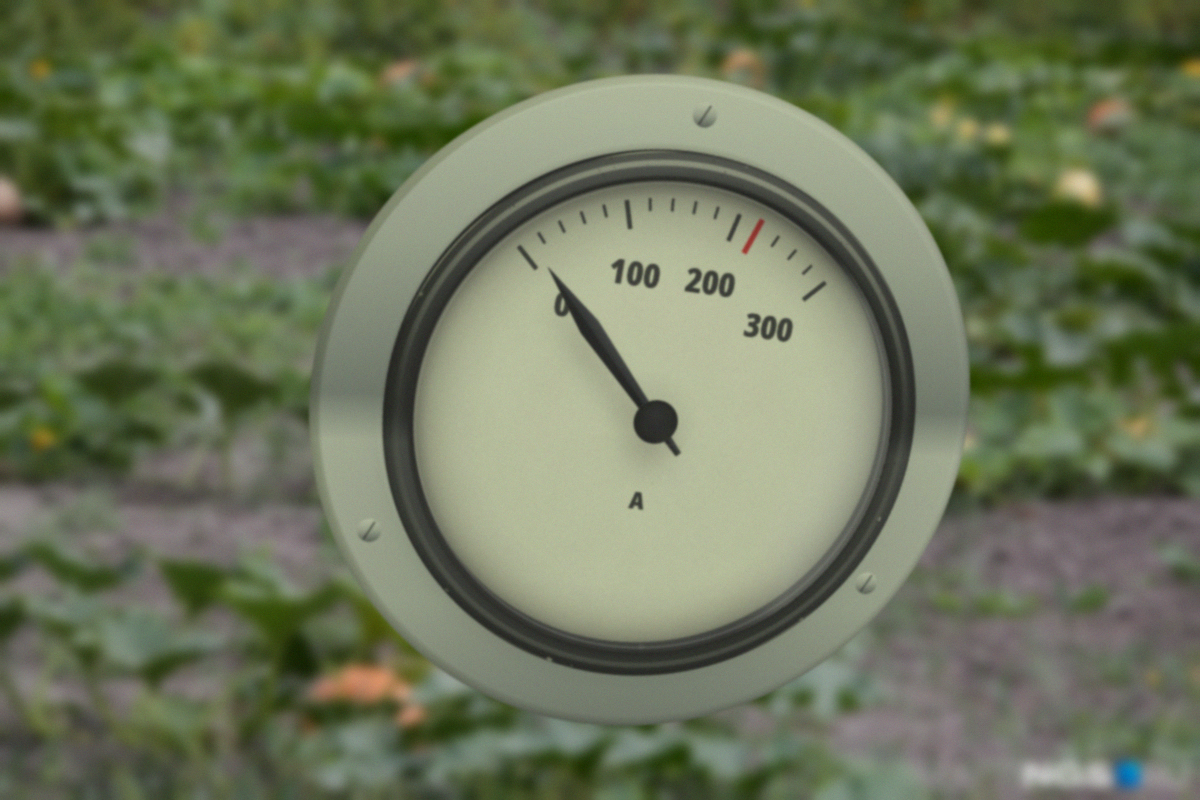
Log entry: 10 A
